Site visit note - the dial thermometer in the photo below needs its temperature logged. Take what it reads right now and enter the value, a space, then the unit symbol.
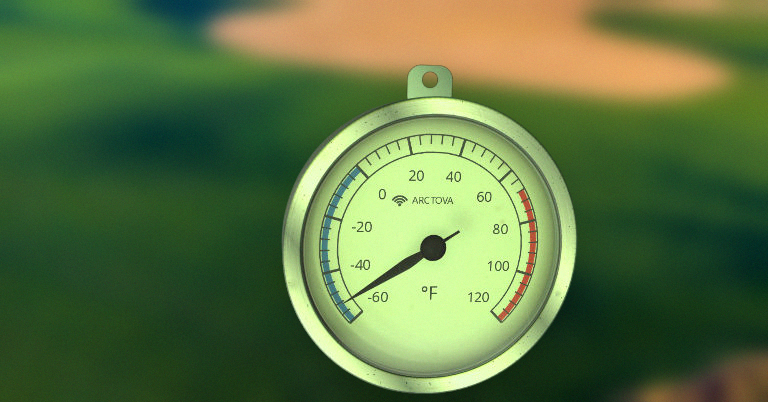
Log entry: -52 °F
